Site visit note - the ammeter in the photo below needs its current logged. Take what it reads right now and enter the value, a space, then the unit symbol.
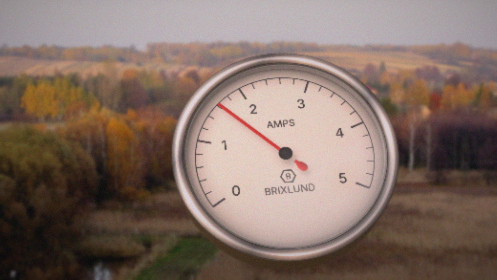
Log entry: 1.6 A
